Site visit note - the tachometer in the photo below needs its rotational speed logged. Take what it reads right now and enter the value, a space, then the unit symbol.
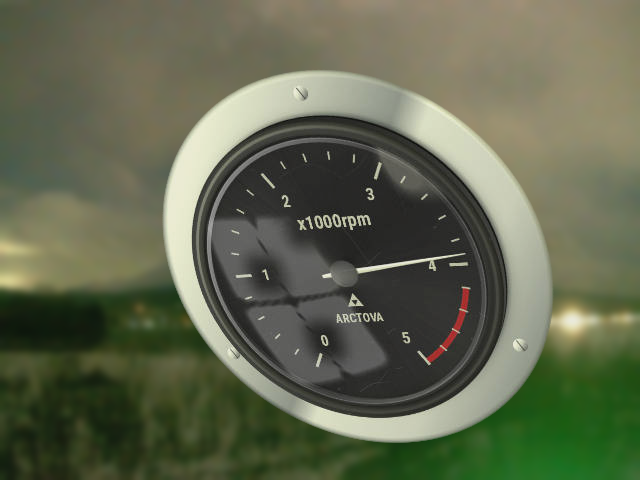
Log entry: 3900 rpm
